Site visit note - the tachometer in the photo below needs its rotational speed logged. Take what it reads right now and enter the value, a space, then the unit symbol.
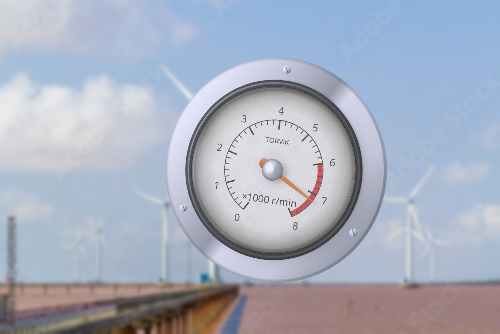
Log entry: 7200 rpm
